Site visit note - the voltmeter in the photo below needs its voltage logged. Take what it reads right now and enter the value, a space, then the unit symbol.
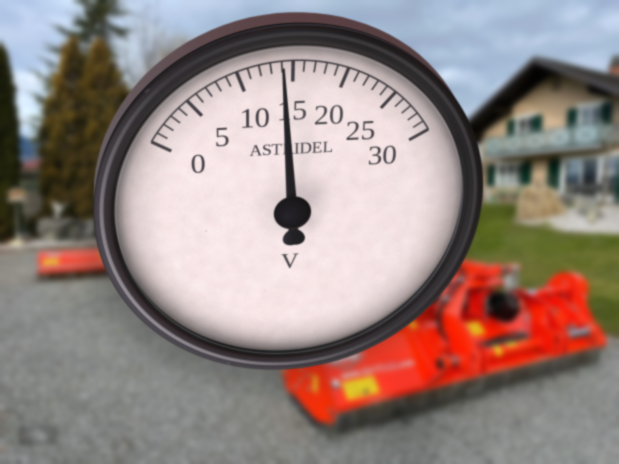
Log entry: 14 V
